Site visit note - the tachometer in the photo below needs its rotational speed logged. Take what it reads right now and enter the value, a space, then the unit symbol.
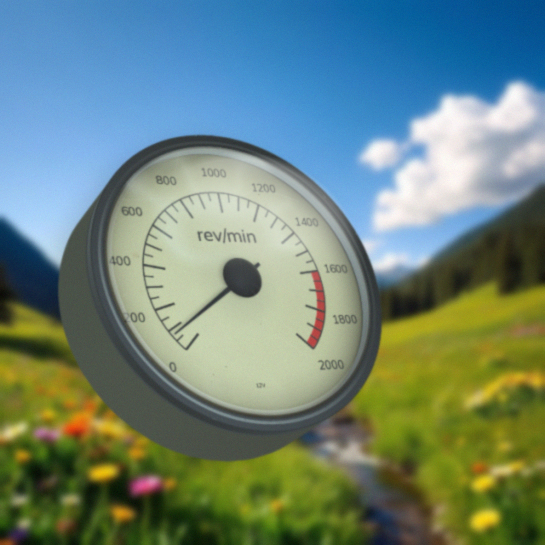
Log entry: 75 rpm
